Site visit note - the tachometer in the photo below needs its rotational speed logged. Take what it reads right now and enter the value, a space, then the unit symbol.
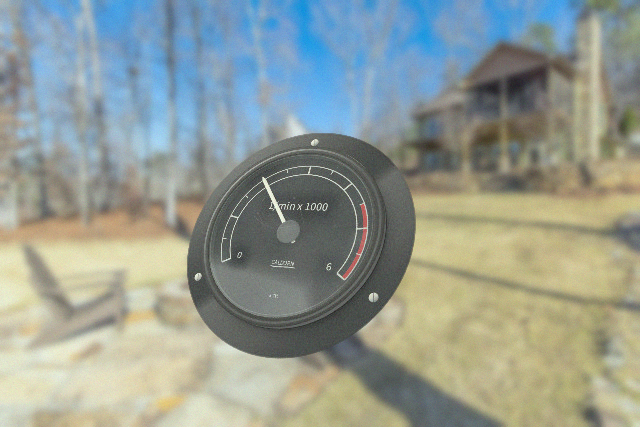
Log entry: 2000 rpm
